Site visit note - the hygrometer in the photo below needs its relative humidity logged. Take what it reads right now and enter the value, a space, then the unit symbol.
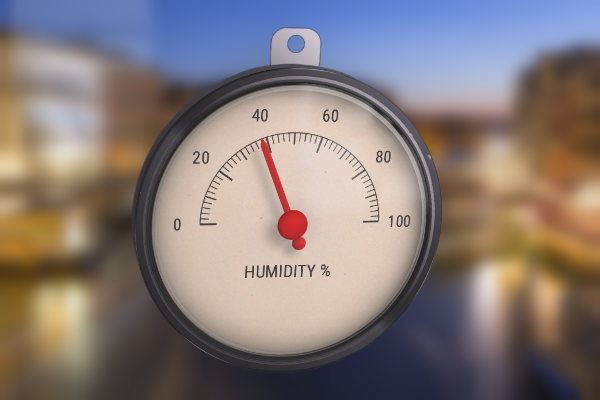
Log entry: 38 %
